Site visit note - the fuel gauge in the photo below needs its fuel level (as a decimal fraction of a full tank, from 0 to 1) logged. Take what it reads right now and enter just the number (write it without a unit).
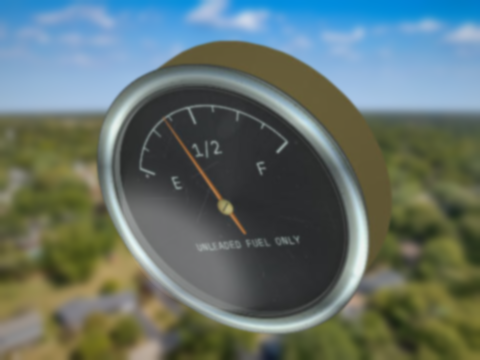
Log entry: 0.375
